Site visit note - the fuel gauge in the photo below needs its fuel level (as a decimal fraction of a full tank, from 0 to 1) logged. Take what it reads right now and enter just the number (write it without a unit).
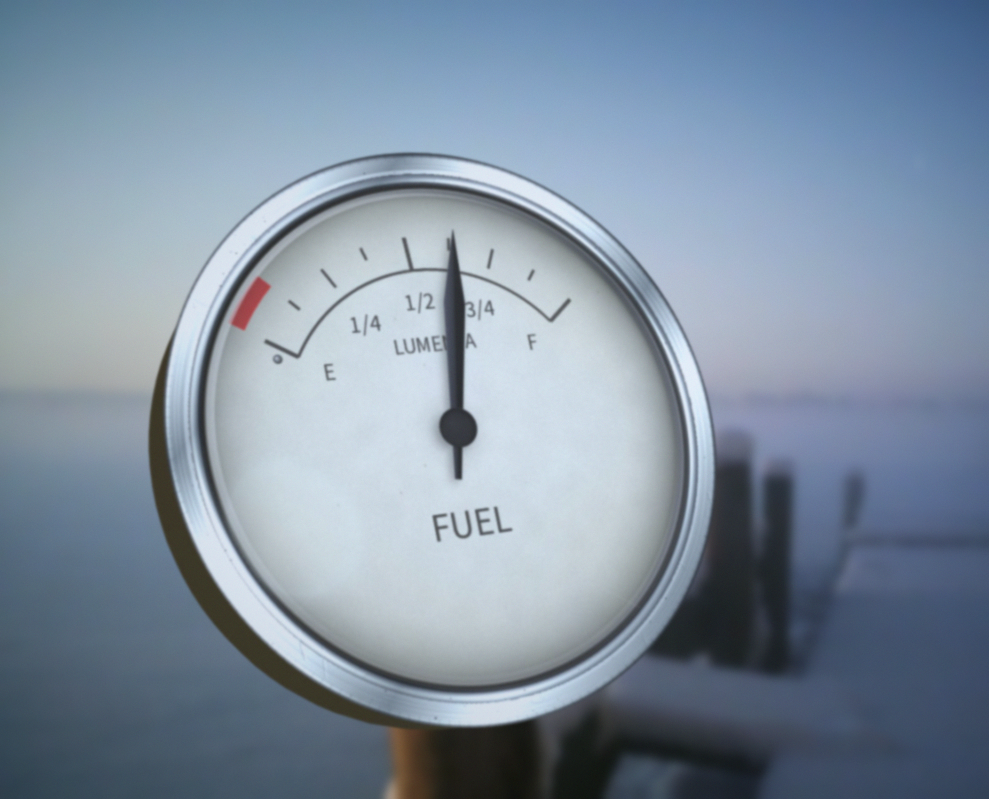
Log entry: 0.625
